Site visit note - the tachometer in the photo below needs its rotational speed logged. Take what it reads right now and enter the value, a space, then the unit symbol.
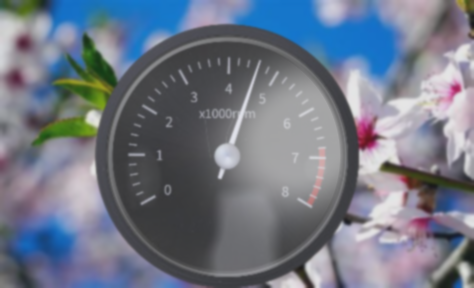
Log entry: 4600 rpm
